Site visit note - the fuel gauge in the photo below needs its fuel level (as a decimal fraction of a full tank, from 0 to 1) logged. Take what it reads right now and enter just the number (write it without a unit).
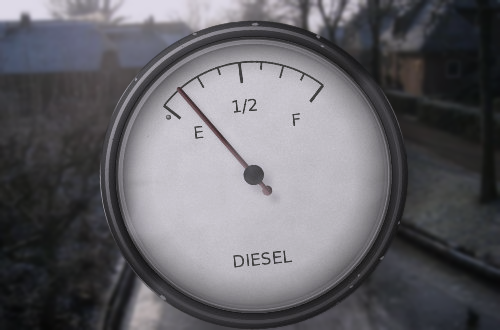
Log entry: 0.125
